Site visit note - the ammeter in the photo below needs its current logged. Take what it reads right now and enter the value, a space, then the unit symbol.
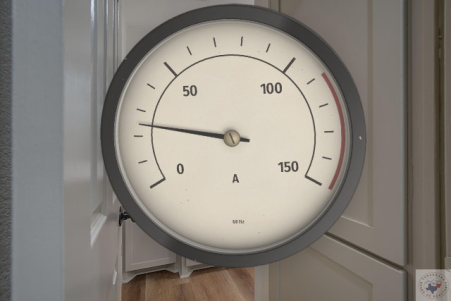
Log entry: 25 A
